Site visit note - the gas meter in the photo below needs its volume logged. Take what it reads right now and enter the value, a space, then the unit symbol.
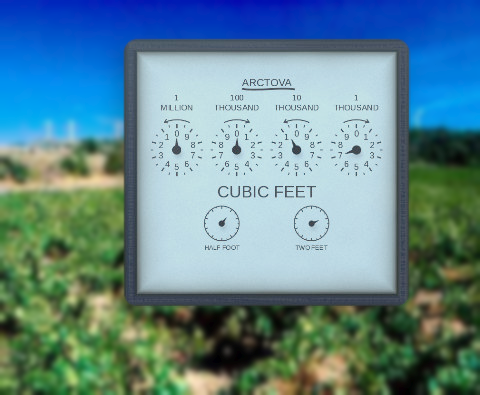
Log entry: 700 ft³
